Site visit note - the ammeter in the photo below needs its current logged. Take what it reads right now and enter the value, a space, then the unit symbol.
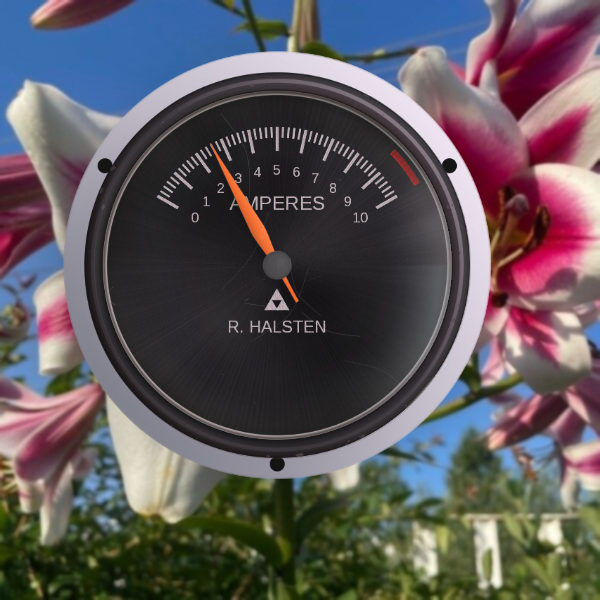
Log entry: 2.6 A
